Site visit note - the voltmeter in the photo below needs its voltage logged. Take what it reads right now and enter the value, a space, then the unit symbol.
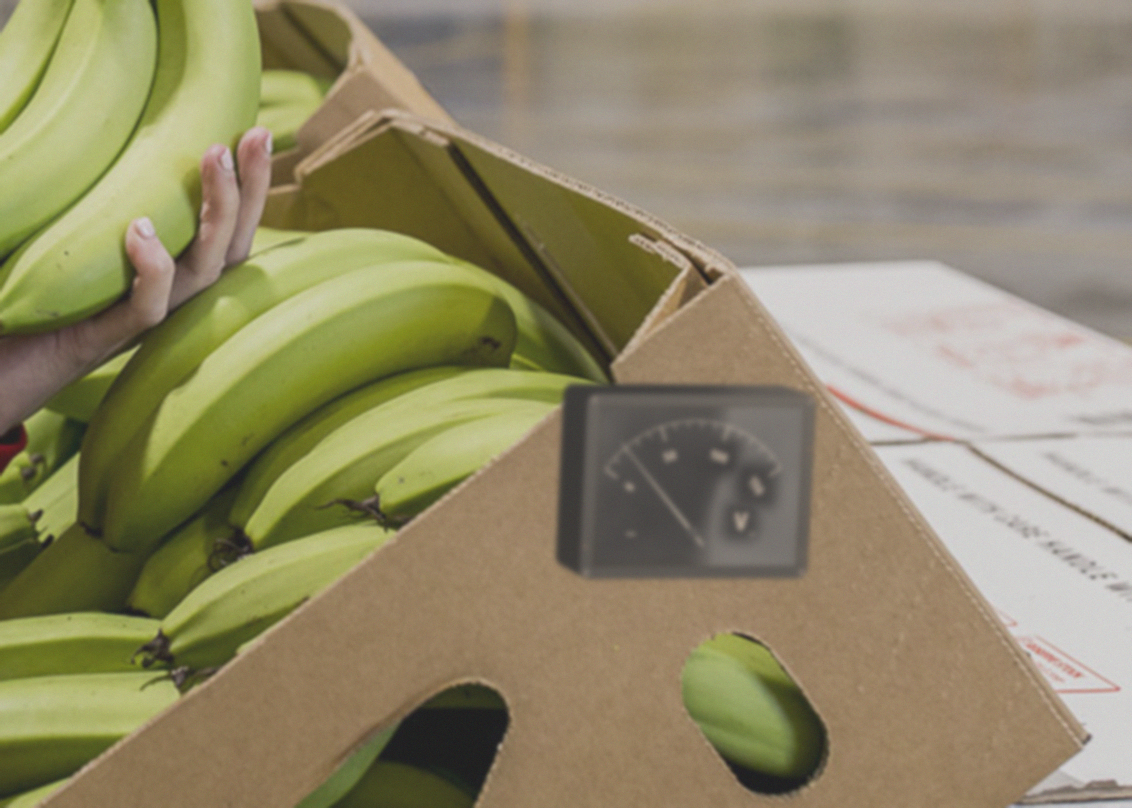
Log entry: 20 V
